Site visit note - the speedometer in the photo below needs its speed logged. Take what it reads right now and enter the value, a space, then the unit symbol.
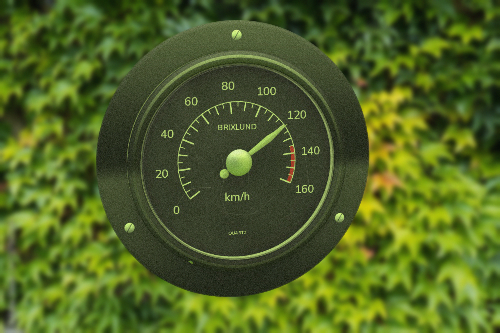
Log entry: 120 km/h
